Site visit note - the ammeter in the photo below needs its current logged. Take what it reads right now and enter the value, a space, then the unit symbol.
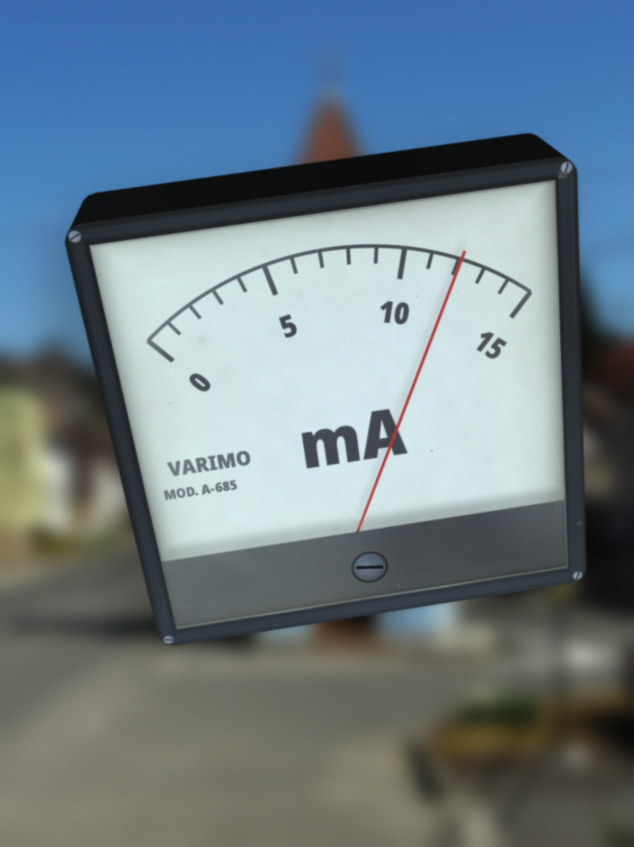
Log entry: 12 mA
